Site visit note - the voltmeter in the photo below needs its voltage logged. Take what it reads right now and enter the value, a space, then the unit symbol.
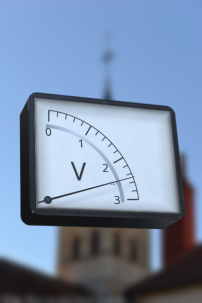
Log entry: 2.5 V
